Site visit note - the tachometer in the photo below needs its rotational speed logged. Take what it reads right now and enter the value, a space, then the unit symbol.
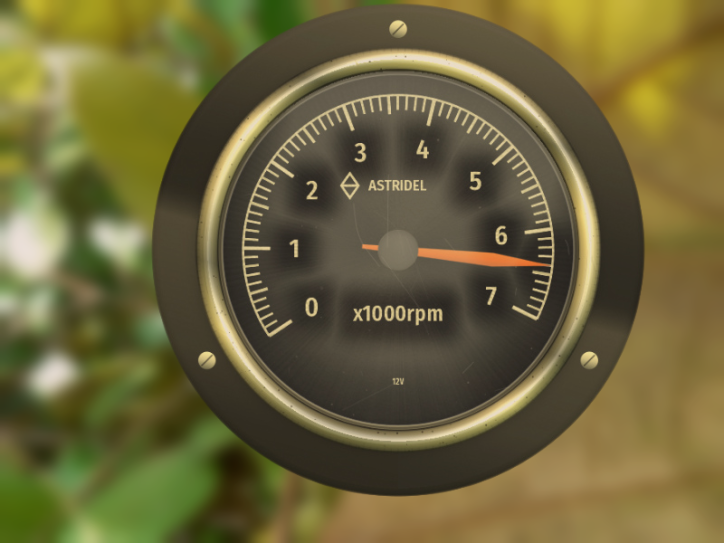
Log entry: 6400 rpm
